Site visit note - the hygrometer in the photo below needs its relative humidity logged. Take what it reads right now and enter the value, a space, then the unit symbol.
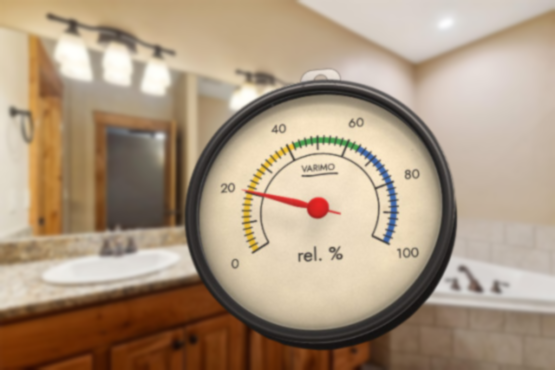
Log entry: 20 %
